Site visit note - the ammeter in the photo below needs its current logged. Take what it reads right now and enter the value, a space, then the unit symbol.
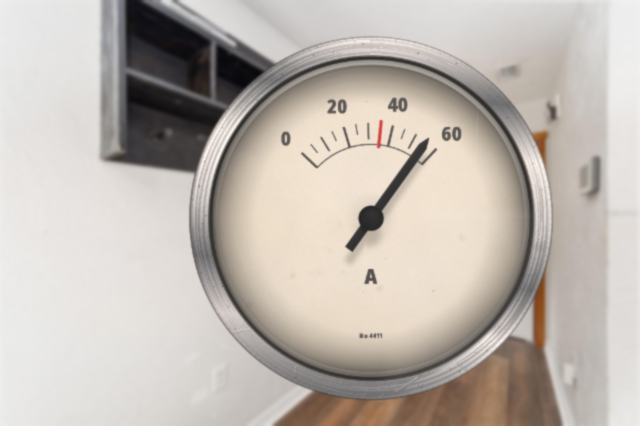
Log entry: 55 A
